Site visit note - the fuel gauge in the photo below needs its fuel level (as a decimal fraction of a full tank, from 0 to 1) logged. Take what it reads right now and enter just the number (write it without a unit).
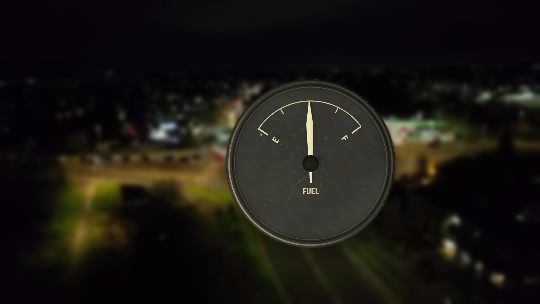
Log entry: 0.5
